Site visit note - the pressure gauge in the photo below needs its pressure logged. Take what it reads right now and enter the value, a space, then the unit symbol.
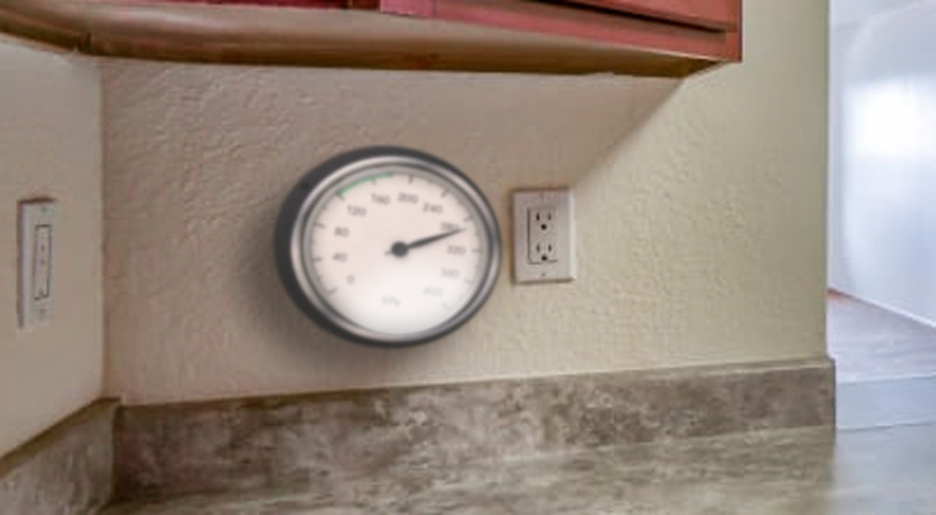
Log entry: 290 kPa
